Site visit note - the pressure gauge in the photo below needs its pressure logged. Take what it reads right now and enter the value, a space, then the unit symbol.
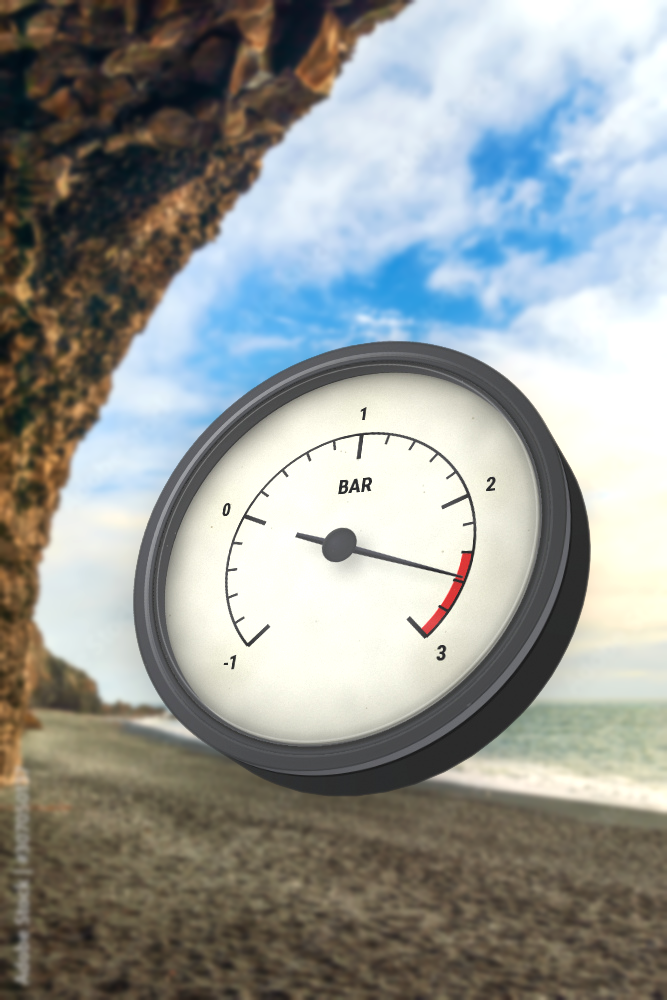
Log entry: 2.6 bar
